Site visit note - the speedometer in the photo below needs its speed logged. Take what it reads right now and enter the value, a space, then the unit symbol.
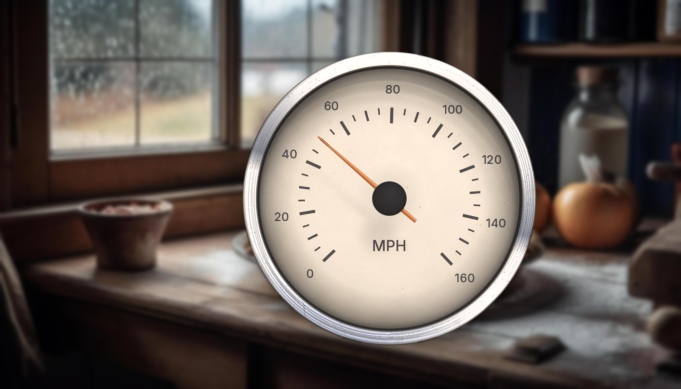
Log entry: 50 mph
